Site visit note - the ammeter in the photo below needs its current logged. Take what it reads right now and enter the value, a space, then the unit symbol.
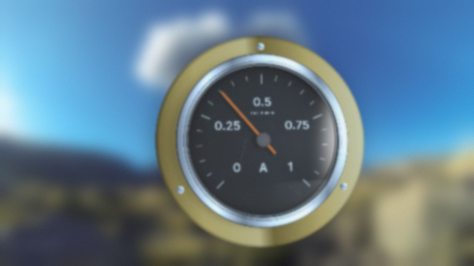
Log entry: 0.35 A
